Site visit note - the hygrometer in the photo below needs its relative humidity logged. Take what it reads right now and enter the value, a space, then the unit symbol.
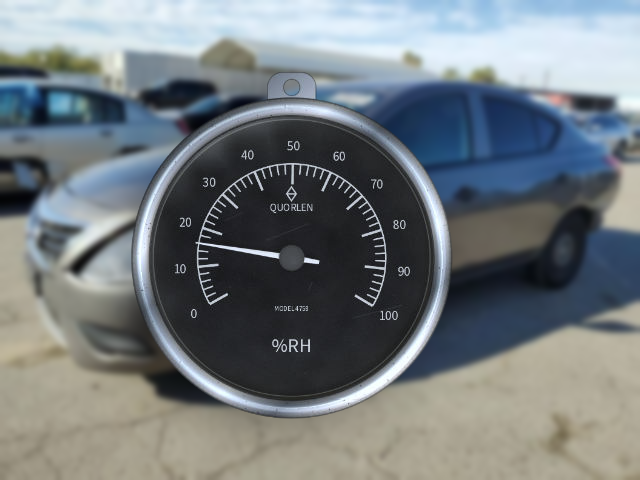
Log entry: 16 %
